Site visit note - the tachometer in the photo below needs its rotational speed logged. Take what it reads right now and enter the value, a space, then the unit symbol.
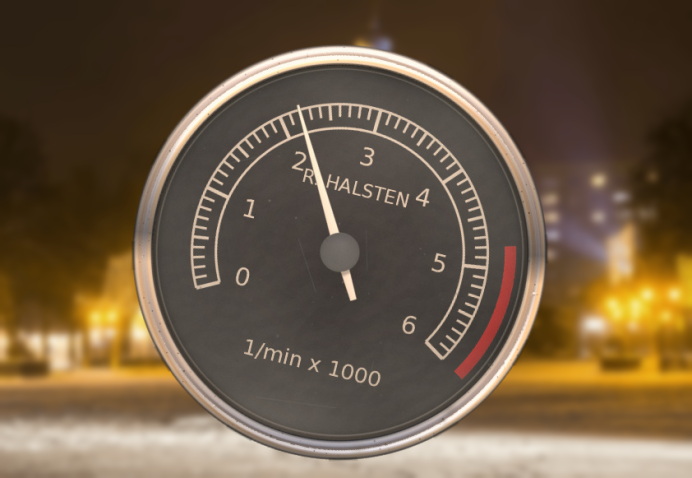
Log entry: 2200 rpm
